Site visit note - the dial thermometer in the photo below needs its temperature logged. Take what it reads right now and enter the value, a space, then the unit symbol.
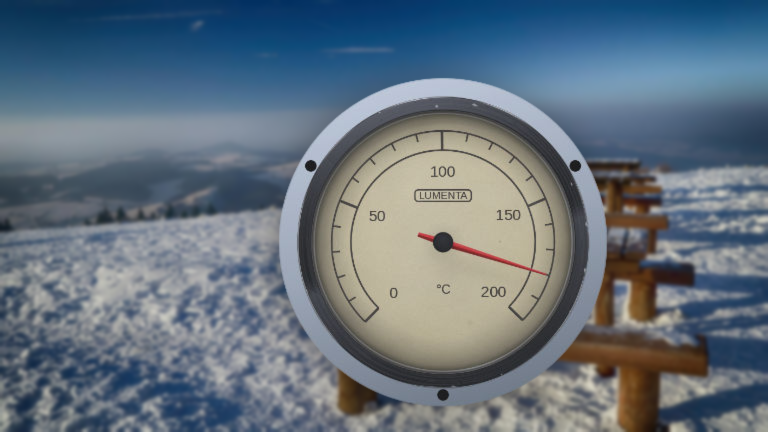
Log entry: 180 °C
